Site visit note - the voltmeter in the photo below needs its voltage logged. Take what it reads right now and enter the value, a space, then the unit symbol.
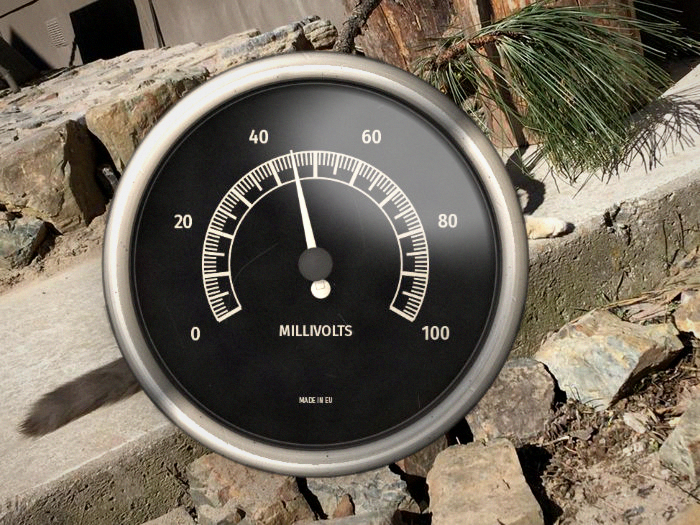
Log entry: 45 mV
